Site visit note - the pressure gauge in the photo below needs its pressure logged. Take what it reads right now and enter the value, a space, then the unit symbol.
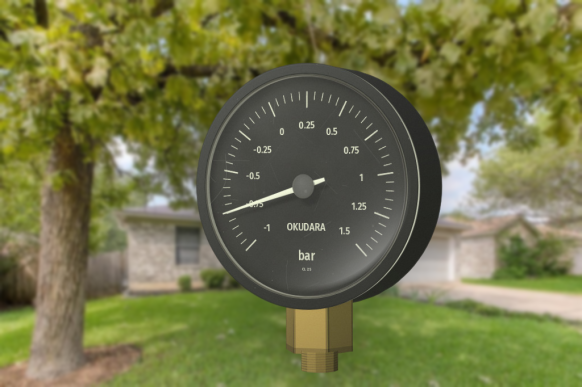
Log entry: -0.75 bar
